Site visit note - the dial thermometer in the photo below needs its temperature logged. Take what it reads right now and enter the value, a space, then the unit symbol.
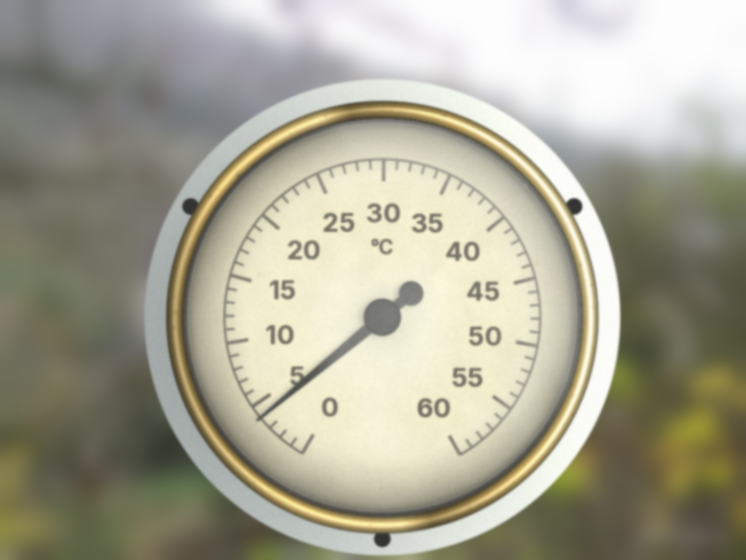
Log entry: 4 °C
